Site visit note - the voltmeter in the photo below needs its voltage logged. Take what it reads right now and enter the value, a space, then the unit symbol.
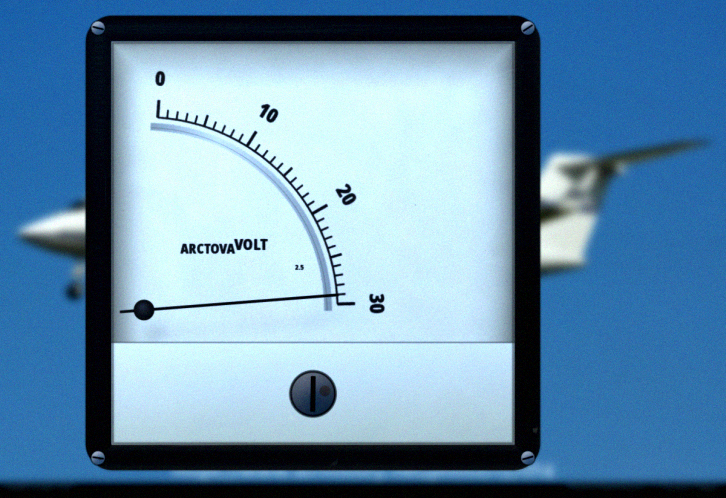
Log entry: 29 V
